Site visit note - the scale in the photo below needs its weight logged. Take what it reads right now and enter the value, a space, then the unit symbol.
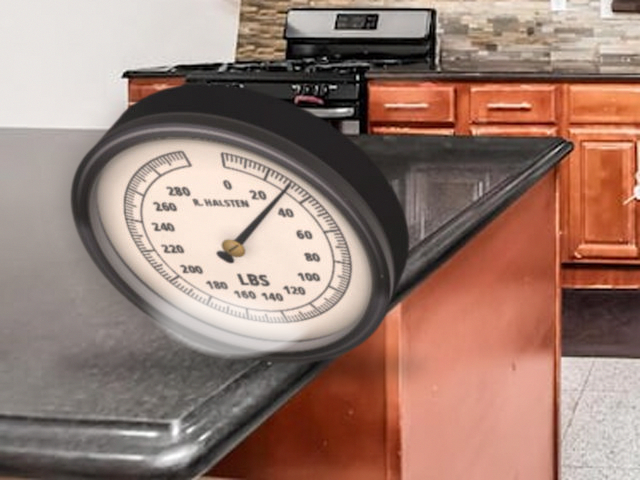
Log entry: 30 lb
